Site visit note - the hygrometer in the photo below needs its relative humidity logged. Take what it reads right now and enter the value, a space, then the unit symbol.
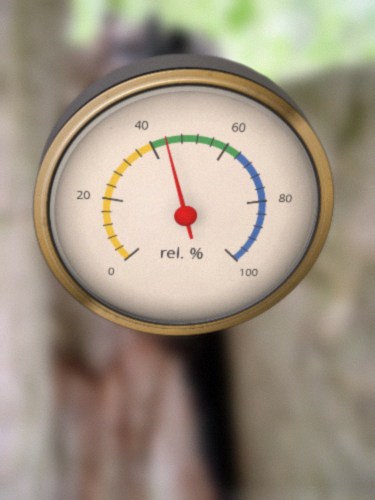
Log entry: 44 %
